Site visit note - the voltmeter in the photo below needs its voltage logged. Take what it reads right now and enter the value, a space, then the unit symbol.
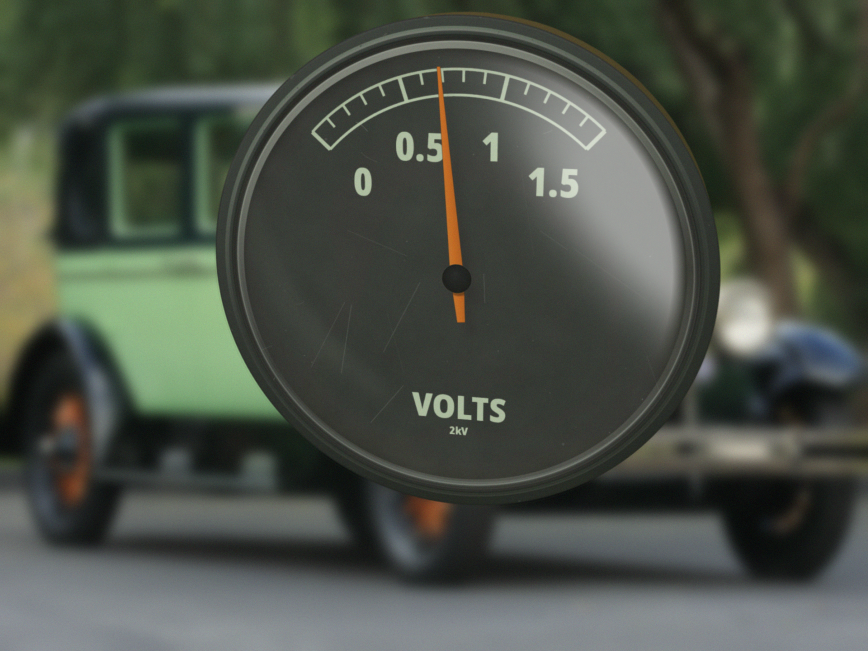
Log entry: 0.7 V
